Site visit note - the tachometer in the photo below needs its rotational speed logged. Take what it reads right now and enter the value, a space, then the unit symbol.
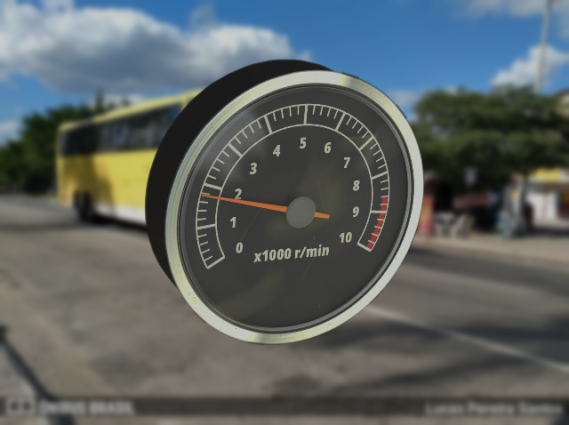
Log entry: 1800 rpm
